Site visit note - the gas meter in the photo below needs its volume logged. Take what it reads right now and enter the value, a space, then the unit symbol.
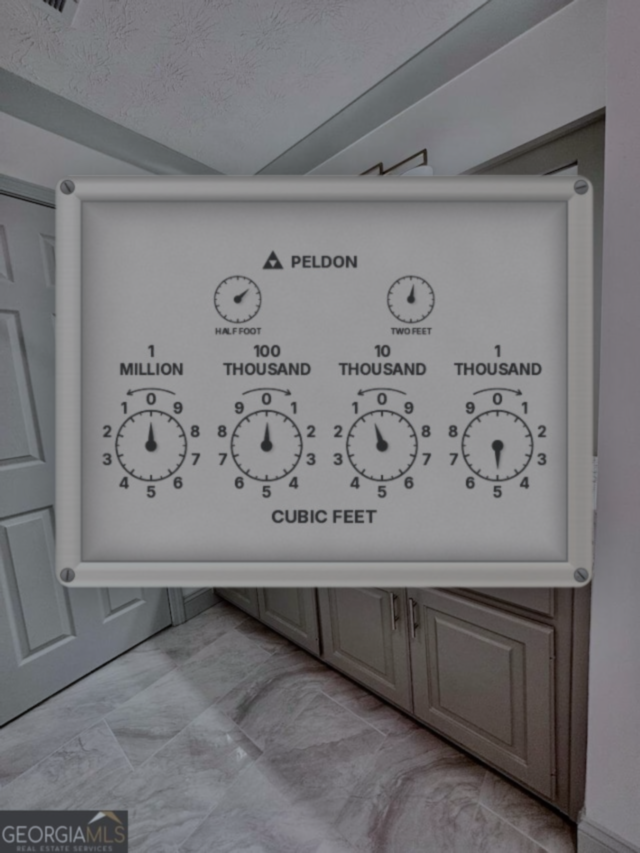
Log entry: 500 ft³
